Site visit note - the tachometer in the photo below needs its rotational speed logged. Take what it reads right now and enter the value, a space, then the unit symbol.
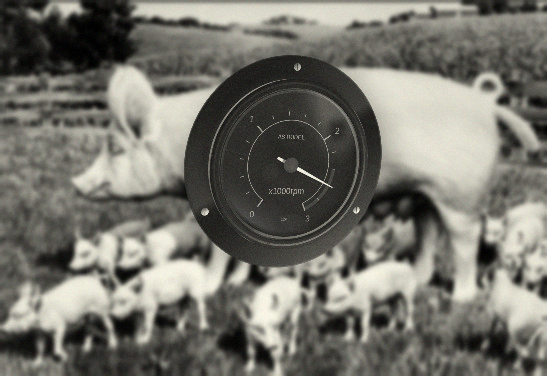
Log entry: 2600 rpm
